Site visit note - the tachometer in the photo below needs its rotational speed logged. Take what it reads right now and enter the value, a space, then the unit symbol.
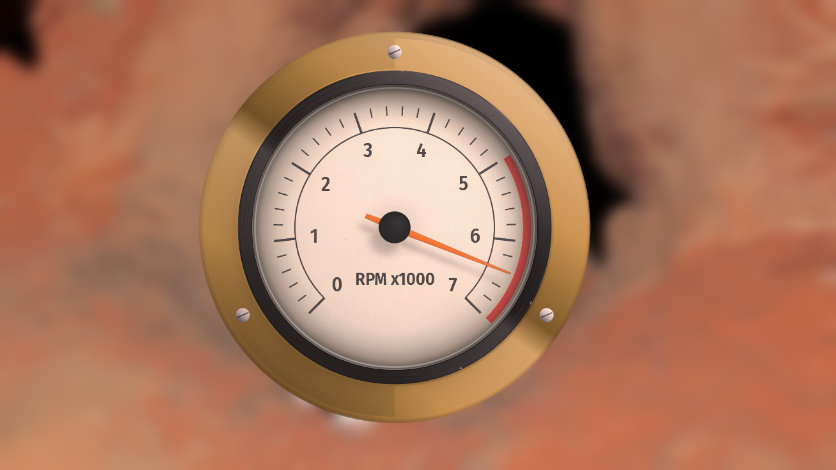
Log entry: 6400 rpm
